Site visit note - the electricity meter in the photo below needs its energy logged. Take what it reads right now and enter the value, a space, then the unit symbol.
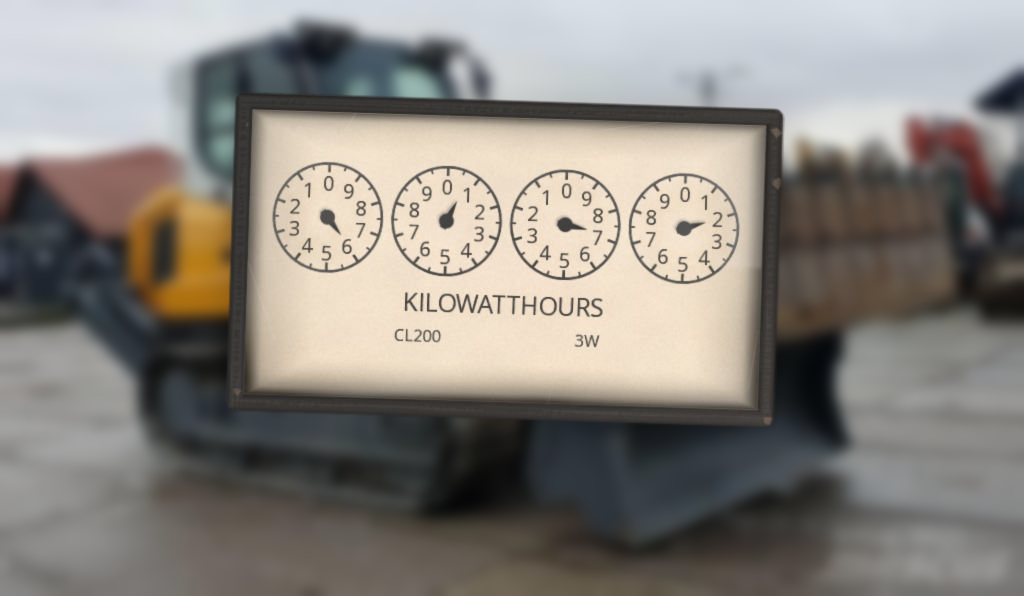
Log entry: 6072 kWh
